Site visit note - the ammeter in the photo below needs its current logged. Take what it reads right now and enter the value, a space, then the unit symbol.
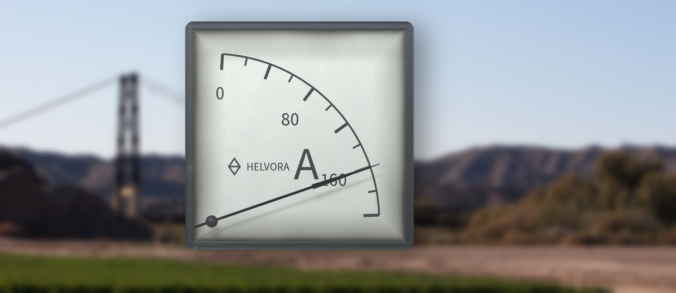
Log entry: 160 A
